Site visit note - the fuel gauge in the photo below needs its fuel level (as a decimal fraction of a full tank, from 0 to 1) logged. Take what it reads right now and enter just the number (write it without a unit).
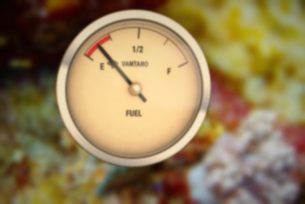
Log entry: 0.125
